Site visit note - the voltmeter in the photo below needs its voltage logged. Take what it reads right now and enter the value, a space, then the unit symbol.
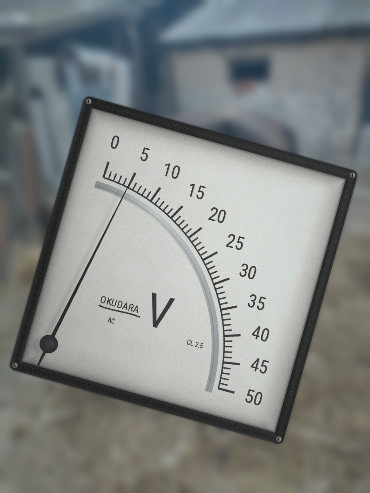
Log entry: 5 V
